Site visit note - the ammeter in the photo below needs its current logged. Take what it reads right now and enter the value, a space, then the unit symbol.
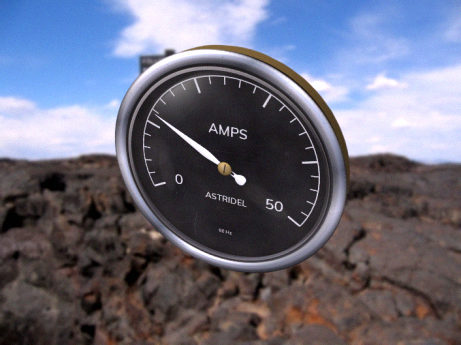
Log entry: 12 A
